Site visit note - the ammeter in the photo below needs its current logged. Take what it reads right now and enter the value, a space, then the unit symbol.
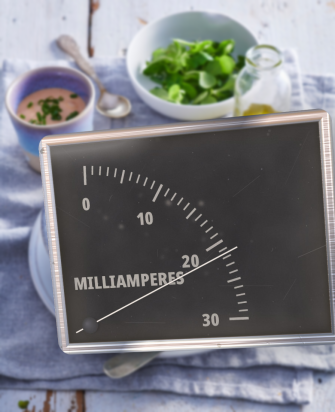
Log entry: 21.5 mA
